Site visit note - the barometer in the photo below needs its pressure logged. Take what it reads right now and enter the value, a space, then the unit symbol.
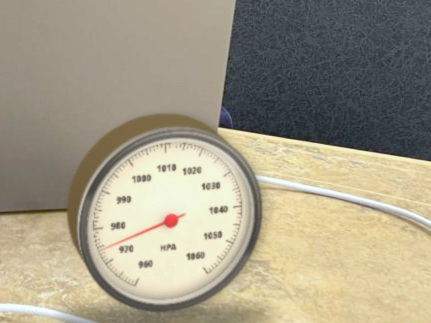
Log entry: 975 hPa
